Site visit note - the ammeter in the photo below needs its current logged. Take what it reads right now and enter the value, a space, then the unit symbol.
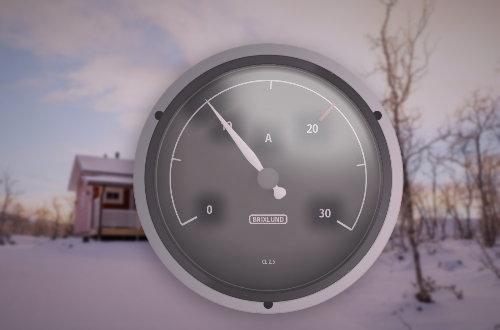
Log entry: 10 A
